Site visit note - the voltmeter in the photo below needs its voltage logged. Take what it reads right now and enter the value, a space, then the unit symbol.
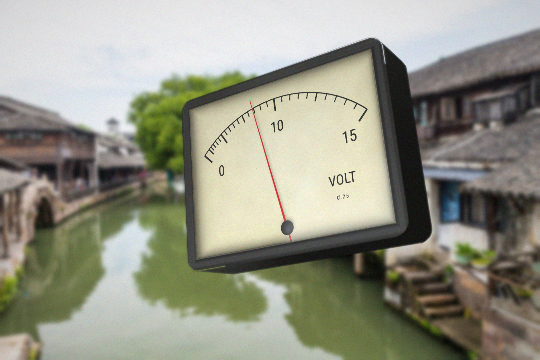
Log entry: 8.5 V
